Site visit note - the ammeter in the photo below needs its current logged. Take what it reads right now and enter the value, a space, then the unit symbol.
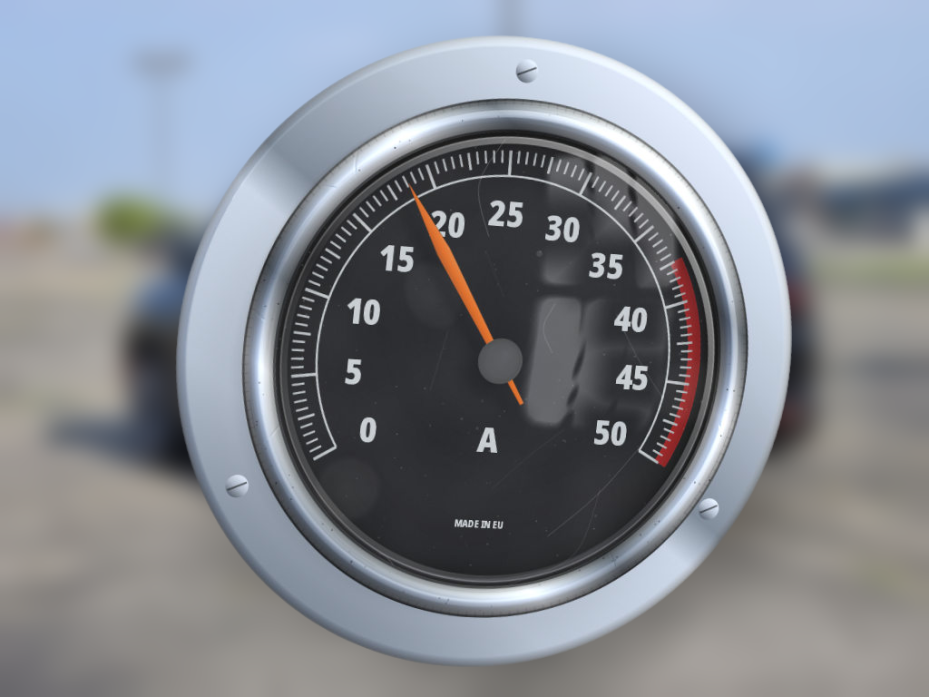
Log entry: 18.5 A
